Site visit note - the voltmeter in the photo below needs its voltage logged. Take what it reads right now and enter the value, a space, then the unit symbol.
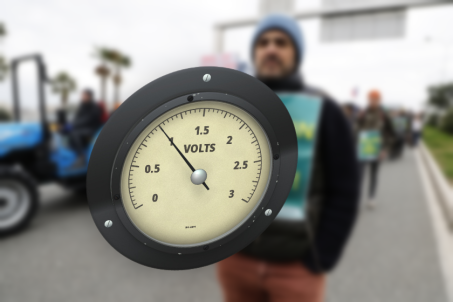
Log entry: 1 V
